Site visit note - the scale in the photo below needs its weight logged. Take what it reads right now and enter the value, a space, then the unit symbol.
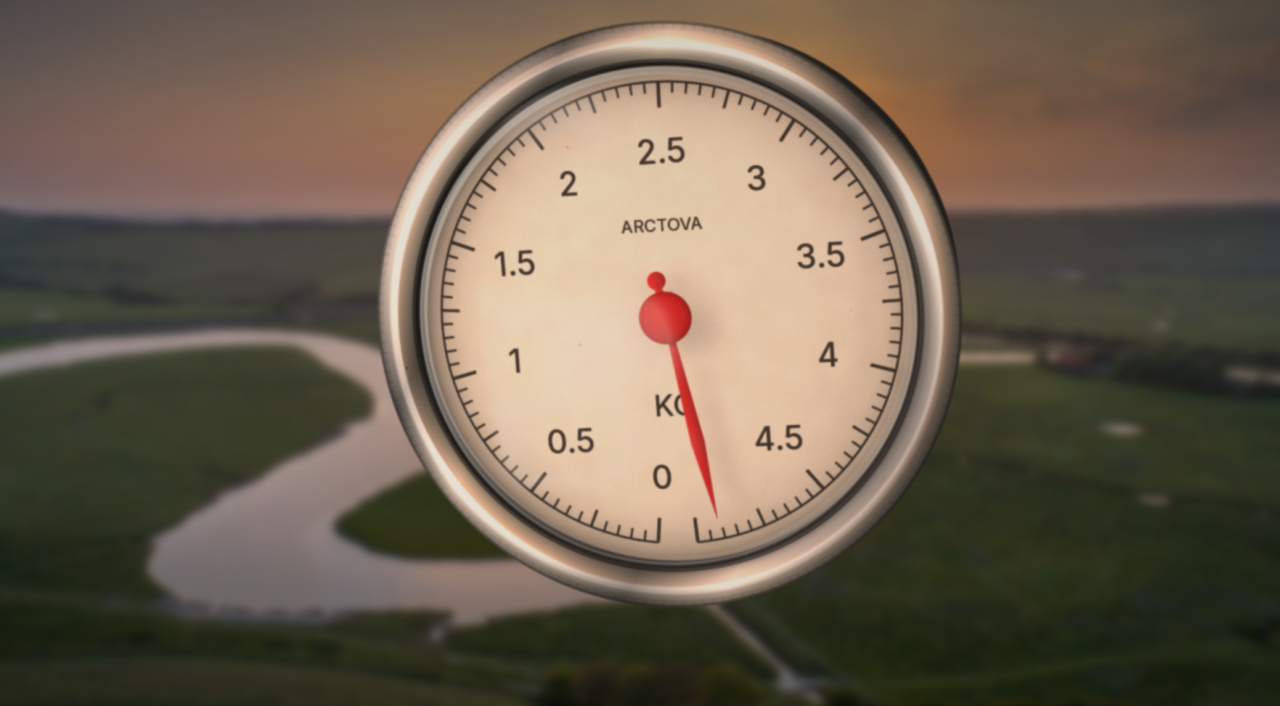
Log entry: 4.9 kg
